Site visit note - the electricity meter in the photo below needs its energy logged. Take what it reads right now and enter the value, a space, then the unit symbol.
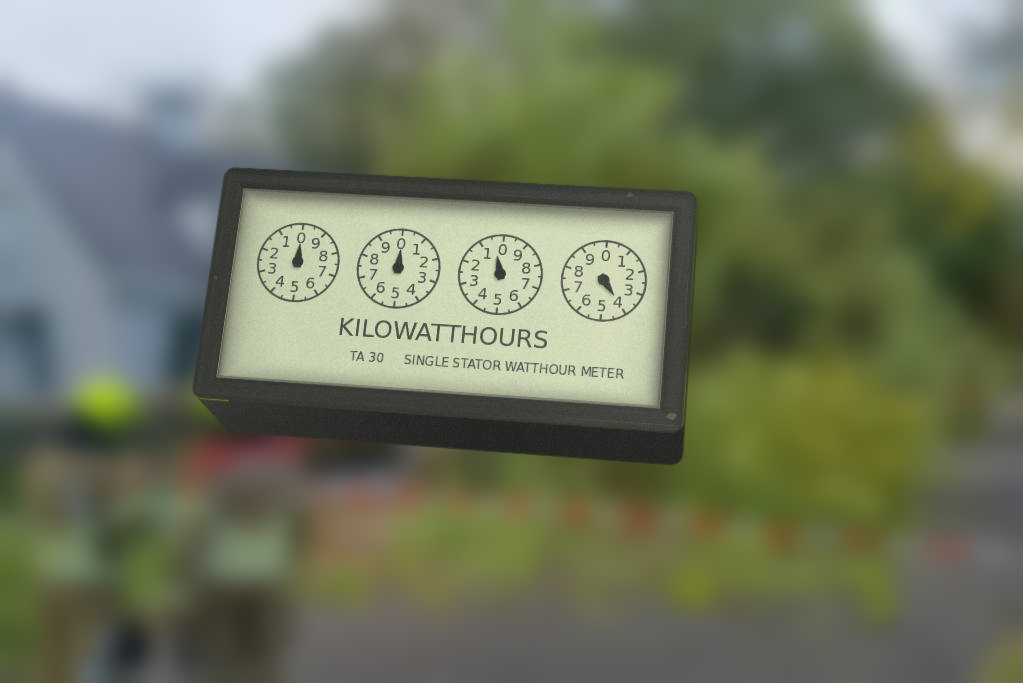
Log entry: 4 kWh
